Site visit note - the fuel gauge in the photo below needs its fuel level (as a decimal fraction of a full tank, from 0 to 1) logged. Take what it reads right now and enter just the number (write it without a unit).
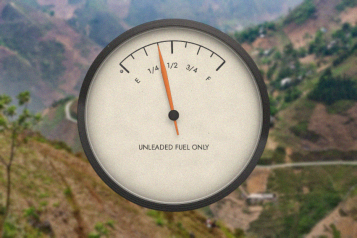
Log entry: 0.375
